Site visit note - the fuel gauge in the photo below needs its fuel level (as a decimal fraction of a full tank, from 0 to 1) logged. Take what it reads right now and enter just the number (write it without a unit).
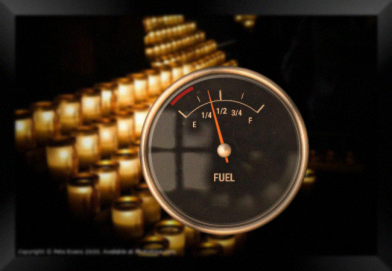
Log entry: 0.375
